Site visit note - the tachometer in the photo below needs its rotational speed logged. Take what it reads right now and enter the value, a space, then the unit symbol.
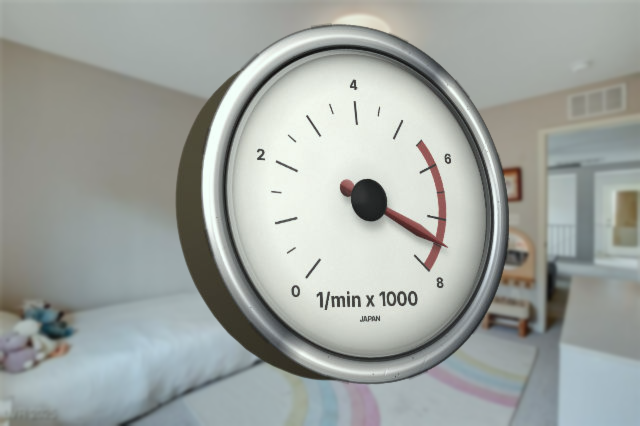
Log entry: 7500 rpm
